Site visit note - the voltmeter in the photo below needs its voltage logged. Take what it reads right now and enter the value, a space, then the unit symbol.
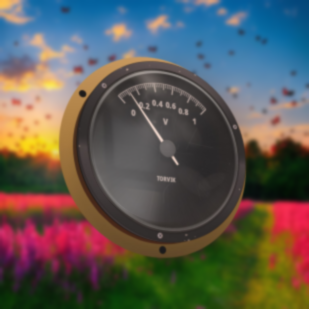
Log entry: 0.1 V
